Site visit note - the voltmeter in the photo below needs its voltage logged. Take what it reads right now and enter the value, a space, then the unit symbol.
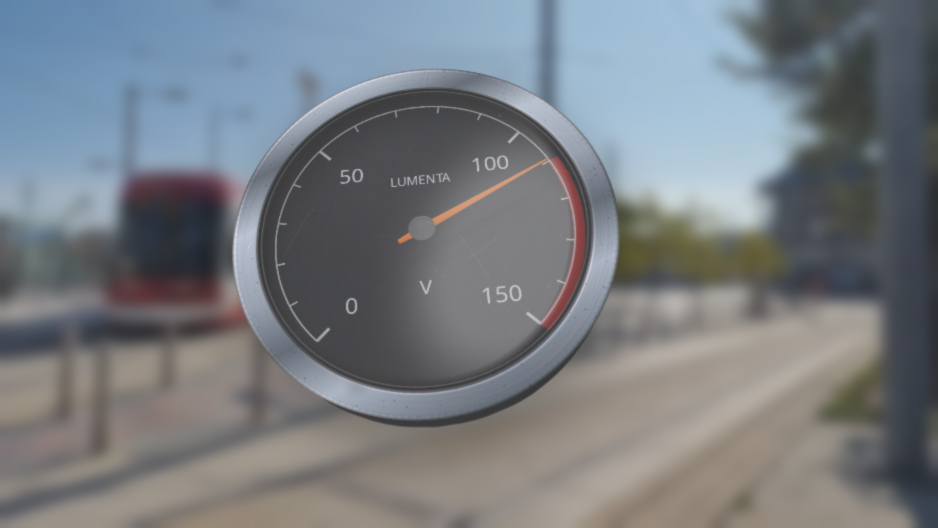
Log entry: 110 V
